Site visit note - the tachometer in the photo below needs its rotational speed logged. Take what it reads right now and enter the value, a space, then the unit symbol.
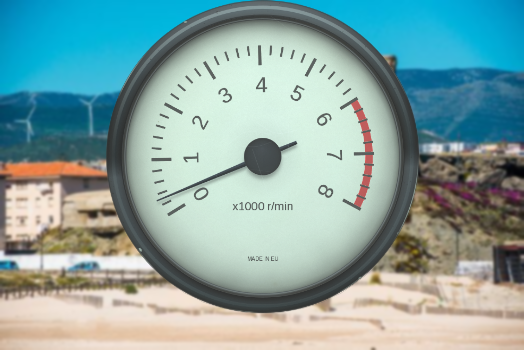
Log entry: 300 rpm
